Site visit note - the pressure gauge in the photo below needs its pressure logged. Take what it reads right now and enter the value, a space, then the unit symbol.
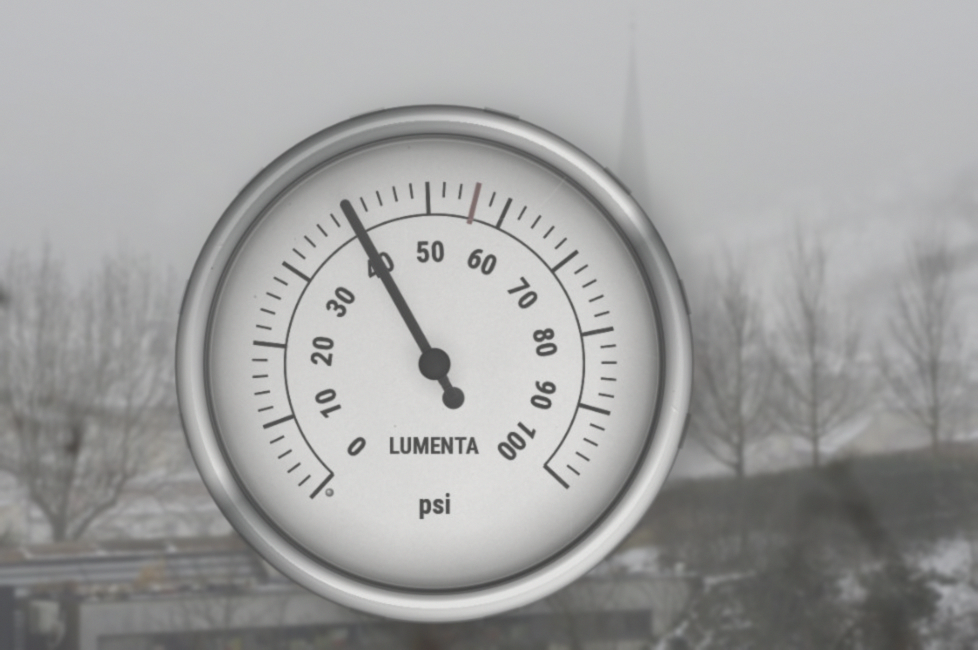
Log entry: 40 psi
